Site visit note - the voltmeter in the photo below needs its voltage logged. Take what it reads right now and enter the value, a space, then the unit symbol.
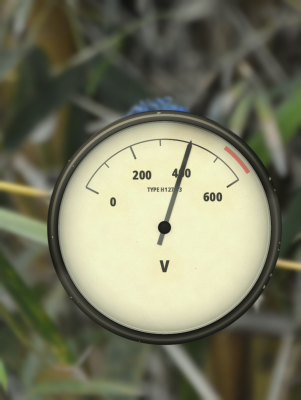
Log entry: 400 V
